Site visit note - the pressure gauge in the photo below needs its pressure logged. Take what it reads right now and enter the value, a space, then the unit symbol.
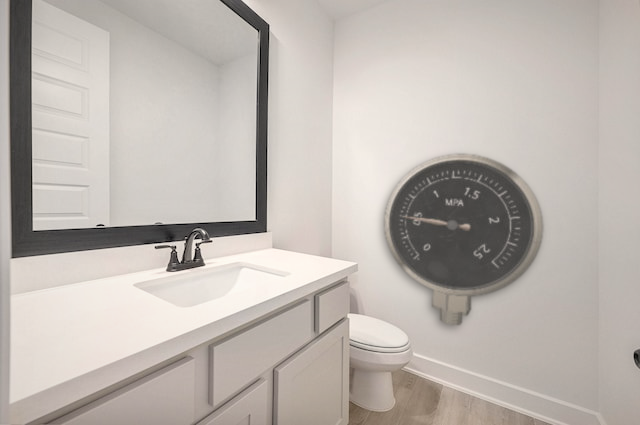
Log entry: 0.5 MPa
